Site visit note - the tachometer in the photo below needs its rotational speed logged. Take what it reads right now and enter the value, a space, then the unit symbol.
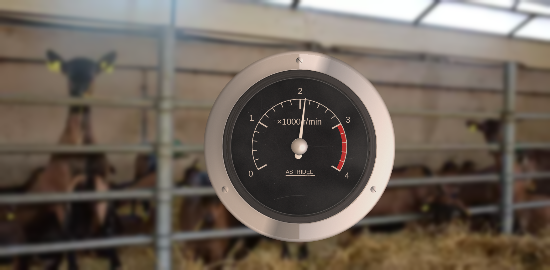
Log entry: 2100 rpm
